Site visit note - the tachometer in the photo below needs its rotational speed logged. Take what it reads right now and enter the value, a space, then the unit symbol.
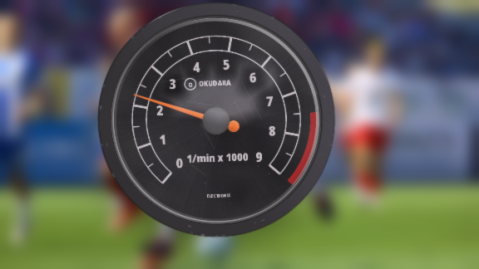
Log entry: 2250 rpm
